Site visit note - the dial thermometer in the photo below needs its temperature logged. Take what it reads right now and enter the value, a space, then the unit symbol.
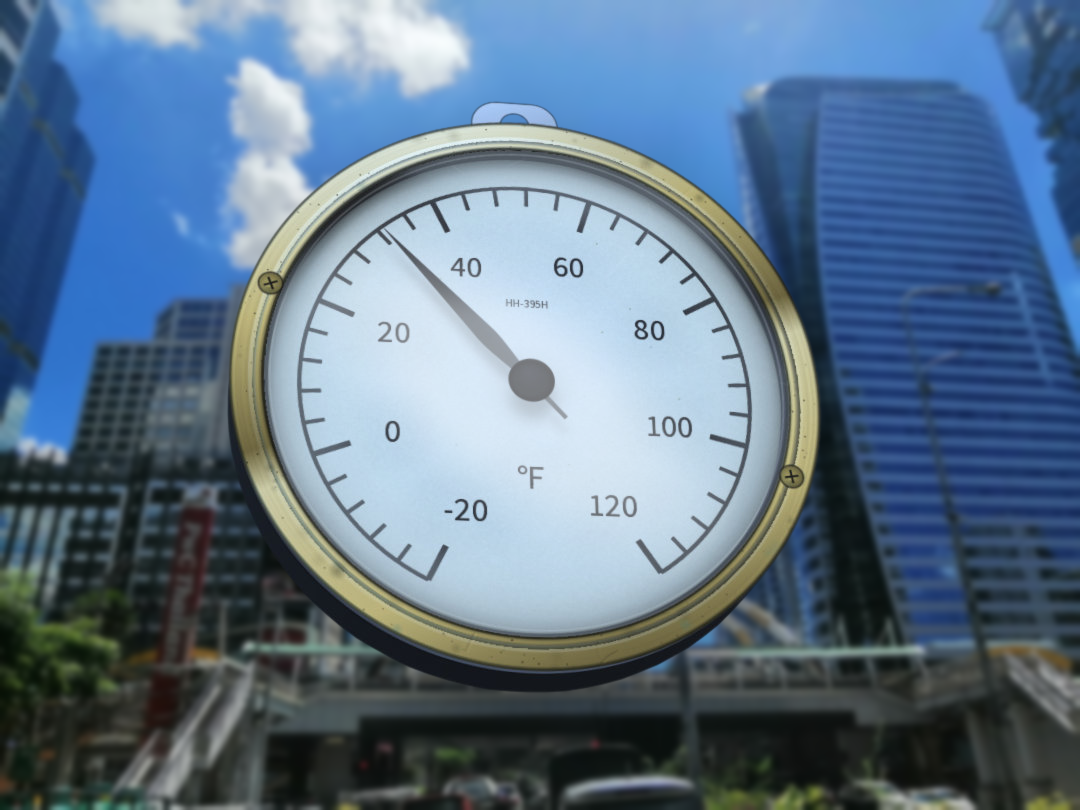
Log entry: 32 °F
